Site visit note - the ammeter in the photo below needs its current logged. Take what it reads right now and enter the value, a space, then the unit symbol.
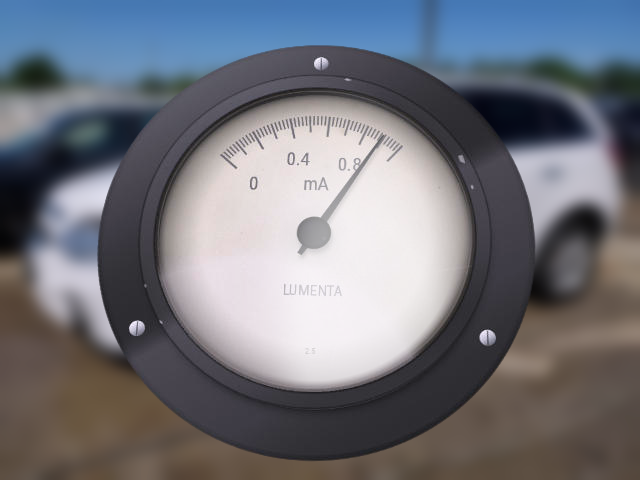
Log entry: 0.9 mA
